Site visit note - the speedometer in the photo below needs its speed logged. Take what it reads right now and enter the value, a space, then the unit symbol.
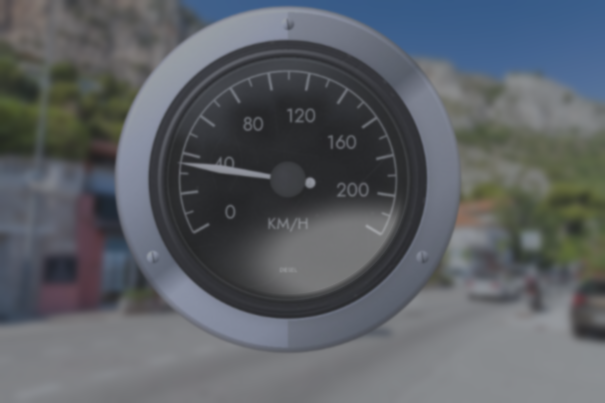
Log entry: 35 km/h
